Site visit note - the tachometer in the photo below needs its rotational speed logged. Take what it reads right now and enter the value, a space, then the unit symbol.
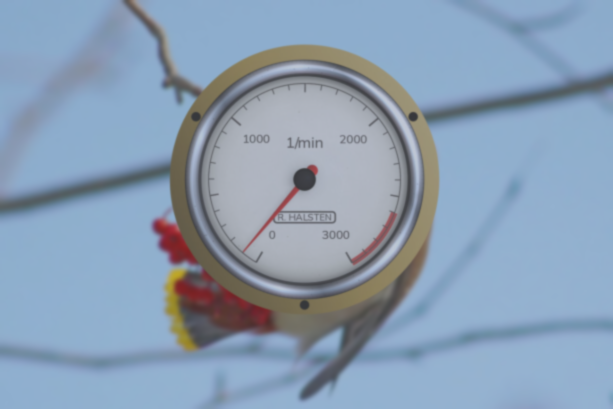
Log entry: 100 rpm
